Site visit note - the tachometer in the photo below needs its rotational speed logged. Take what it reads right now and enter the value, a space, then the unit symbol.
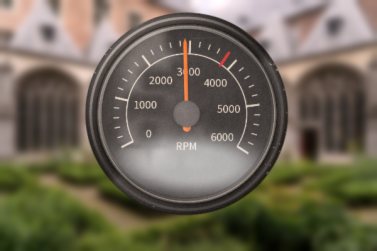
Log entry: 2900 rpm
